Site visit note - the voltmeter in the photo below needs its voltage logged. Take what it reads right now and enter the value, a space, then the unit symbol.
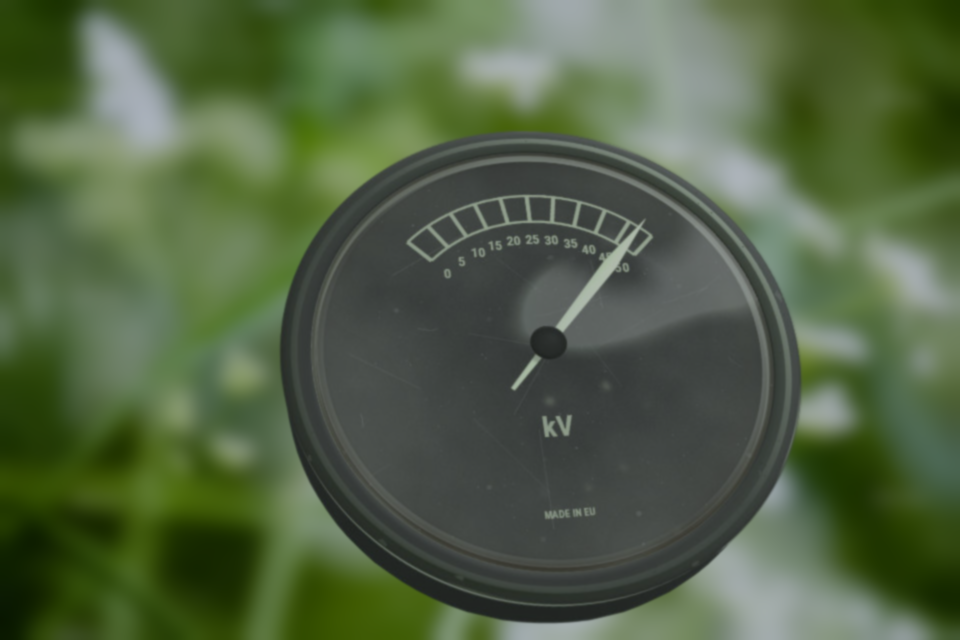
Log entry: 47.5 kV
